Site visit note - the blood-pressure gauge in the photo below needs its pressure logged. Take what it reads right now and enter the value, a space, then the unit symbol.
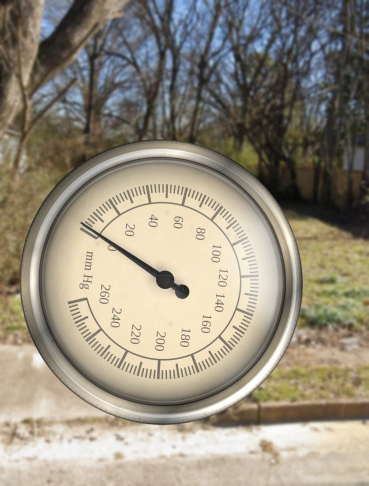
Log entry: 2 mmHg
